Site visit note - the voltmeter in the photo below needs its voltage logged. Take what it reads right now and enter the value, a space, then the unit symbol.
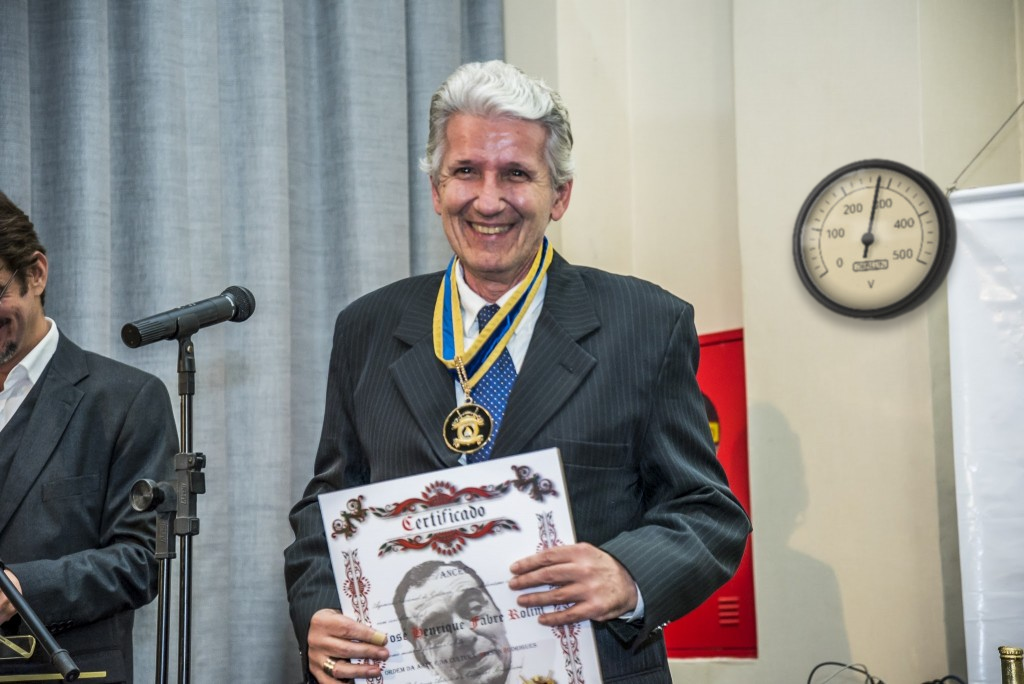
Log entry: 280 V
